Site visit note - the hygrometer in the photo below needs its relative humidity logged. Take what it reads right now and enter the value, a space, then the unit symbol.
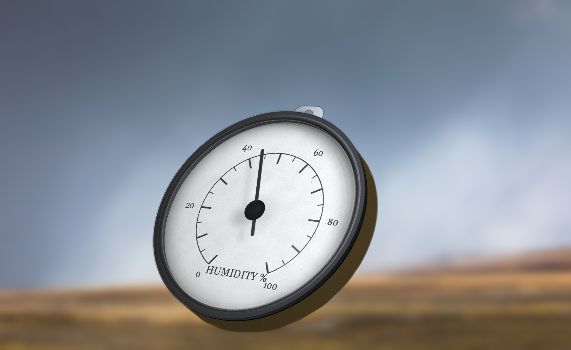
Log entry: 45 %
